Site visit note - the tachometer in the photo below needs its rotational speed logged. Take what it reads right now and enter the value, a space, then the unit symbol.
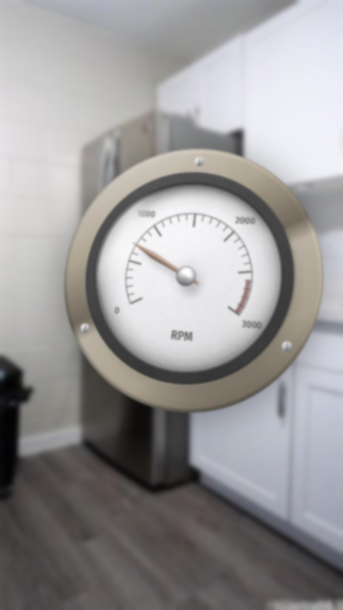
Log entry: 700 rpm
